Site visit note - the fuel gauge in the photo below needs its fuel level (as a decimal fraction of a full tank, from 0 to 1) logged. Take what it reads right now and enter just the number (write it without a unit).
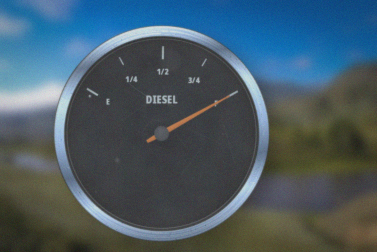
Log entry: 1
